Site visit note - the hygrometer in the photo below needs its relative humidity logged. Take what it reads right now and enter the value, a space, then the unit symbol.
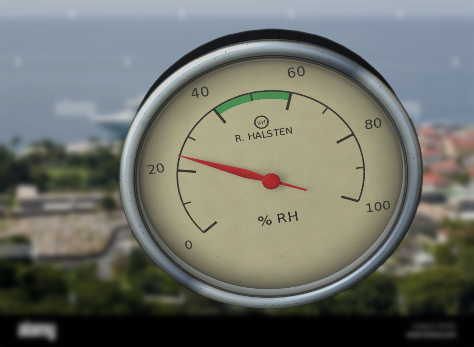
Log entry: 25 %
